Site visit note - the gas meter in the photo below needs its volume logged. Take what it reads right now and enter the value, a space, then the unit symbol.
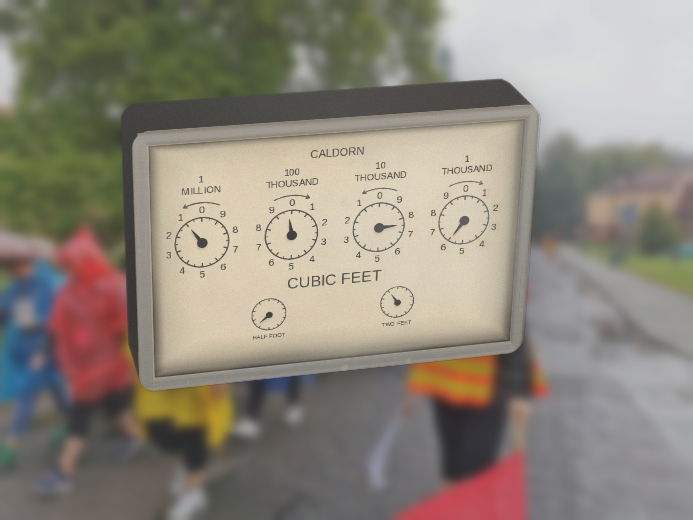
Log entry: 97600 ft³
